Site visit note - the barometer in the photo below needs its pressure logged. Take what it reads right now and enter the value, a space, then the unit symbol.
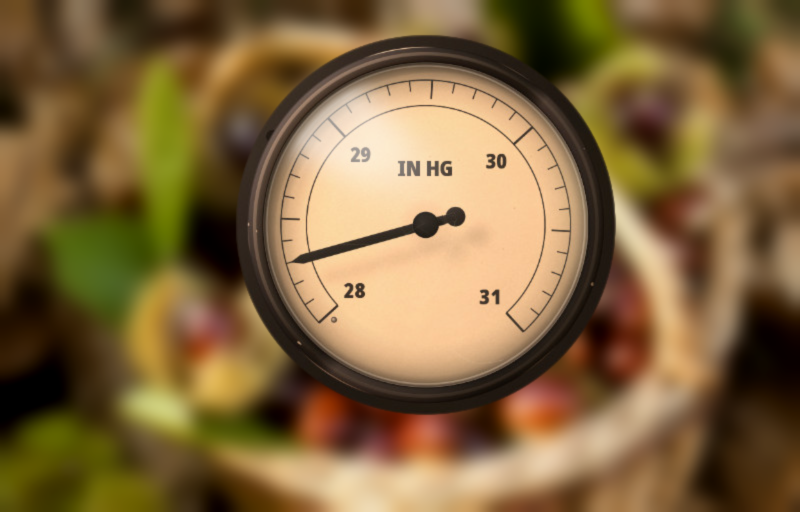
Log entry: 28.3 inHg
